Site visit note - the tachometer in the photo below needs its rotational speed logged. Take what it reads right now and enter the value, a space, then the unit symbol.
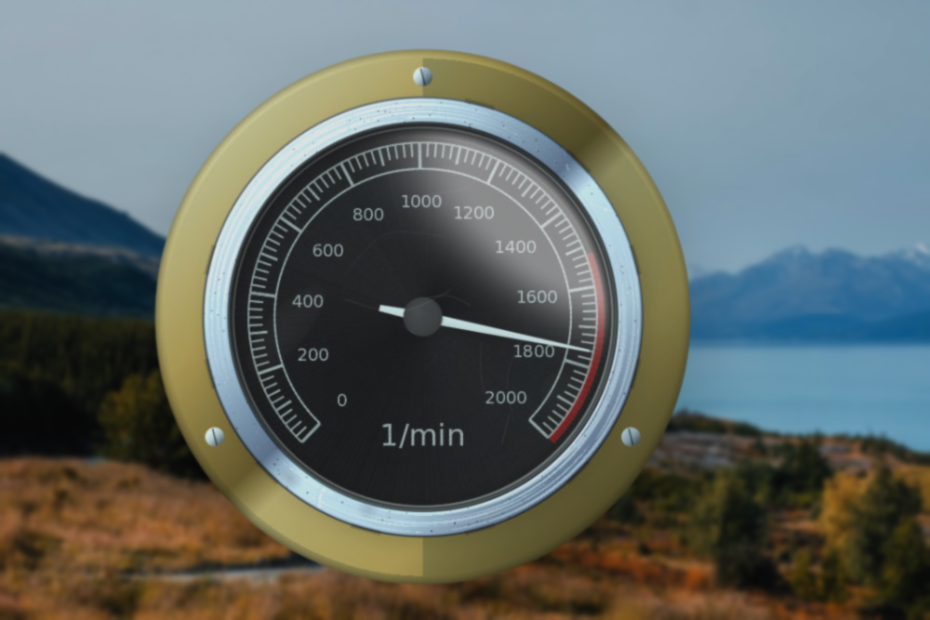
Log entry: 1760 rpm
